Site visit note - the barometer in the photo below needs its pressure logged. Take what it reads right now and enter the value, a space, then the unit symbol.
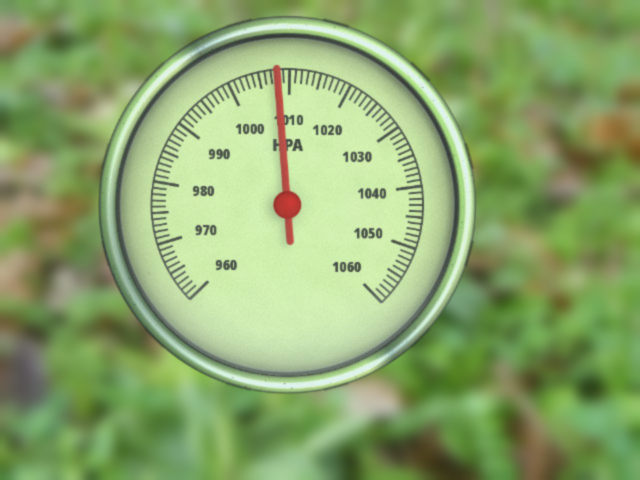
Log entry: 1008 hPa
